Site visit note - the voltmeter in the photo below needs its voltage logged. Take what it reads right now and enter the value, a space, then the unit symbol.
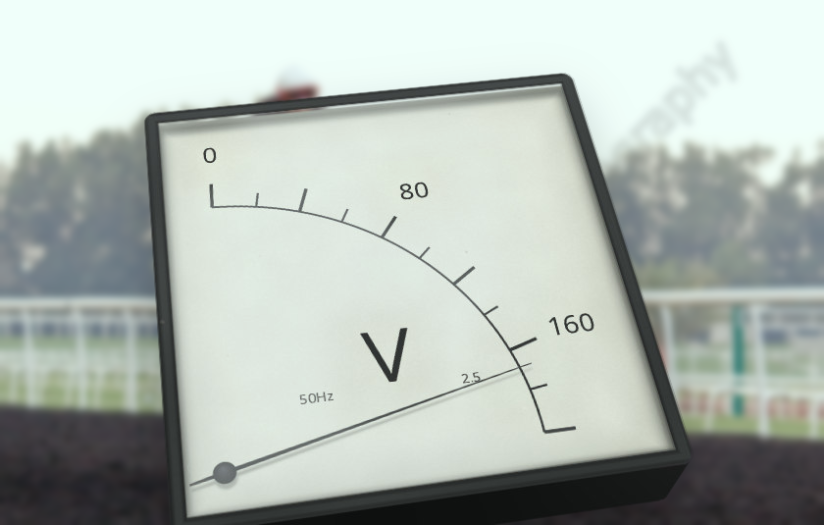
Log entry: 170 V
